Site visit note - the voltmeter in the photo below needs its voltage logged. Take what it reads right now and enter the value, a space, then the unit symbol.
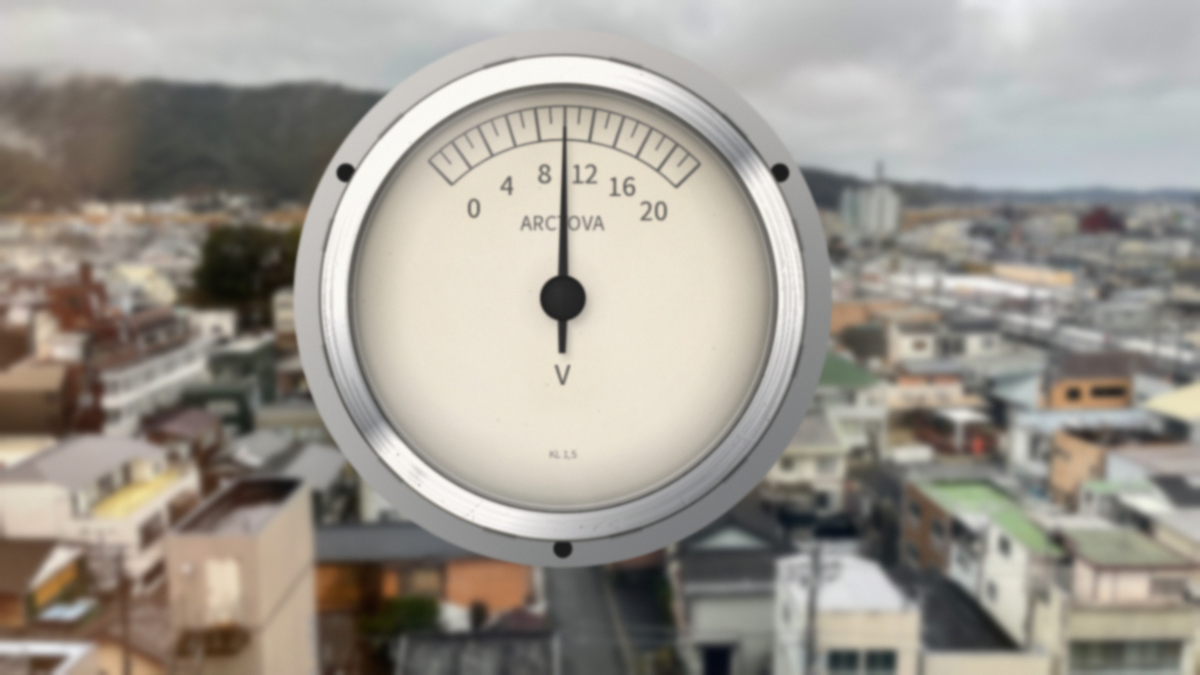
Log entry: 10 V
